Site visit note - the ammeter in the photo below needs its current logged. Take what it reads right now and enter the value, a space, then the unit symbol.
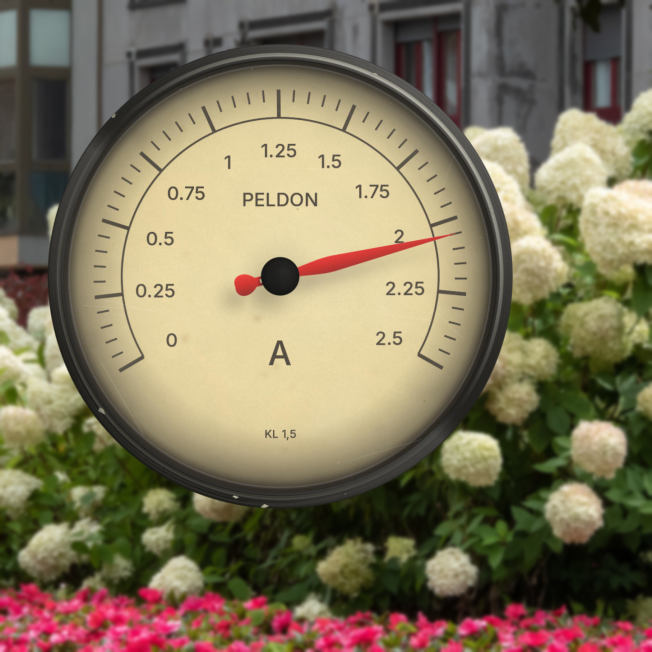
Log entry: 2.05 A
